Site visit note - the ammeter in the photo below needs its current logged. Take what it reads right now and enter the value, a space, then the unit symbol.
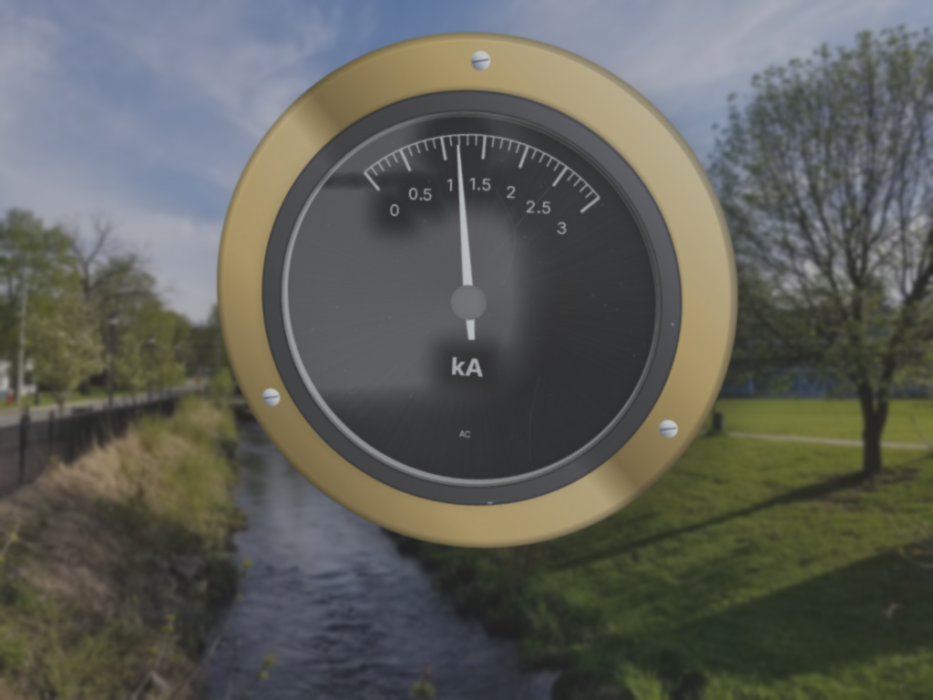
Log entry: 1.2 kA
